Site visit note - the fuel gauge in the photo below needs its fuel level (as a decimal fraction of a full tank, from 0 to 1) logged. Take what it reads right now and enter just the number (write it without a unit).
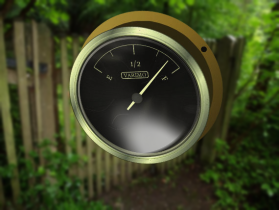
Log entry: 0.875
